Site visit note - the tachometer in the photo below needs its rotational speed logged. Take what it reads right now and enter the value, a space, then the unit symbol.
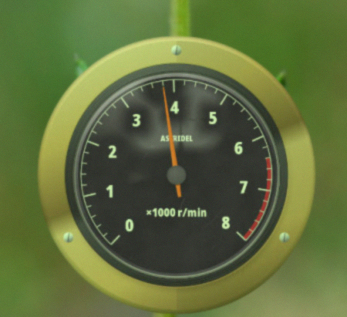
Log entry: 3800 rpm
